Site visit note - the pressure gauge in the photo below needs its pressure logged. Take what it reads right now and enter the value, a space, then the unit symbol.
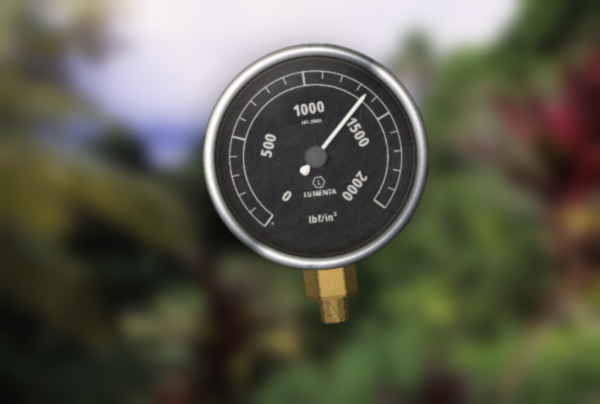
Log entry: 1350 psi
